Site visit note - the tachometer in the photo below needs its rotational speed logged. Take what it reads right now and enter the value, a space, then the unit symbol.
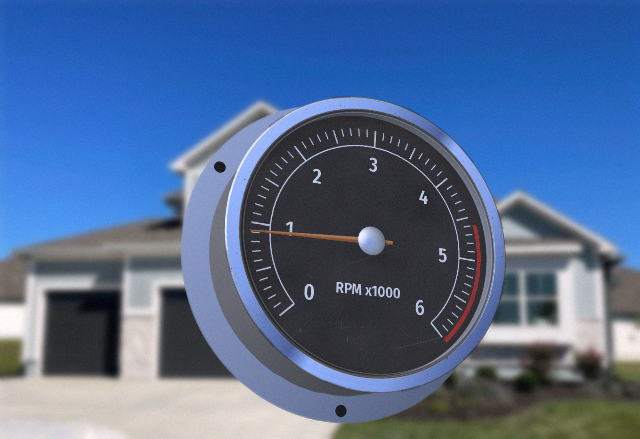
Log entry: 900 rpm
